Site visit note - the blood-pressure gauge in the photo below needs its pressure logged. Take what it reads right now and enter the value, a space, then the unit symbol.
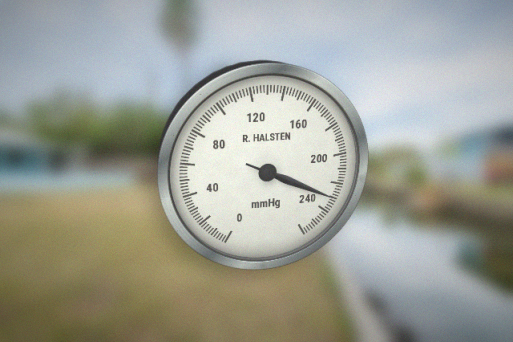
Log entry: 230 mmHg
